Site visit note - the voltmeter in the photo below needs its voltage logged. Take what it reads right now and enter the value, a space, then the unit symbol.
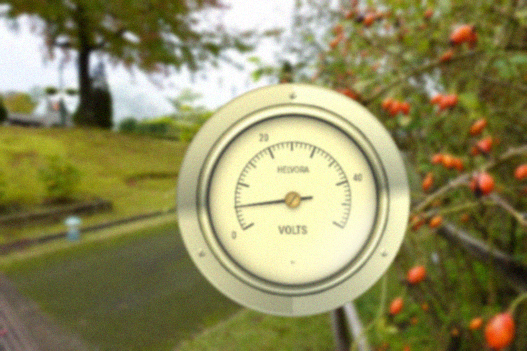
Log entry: 5 V
